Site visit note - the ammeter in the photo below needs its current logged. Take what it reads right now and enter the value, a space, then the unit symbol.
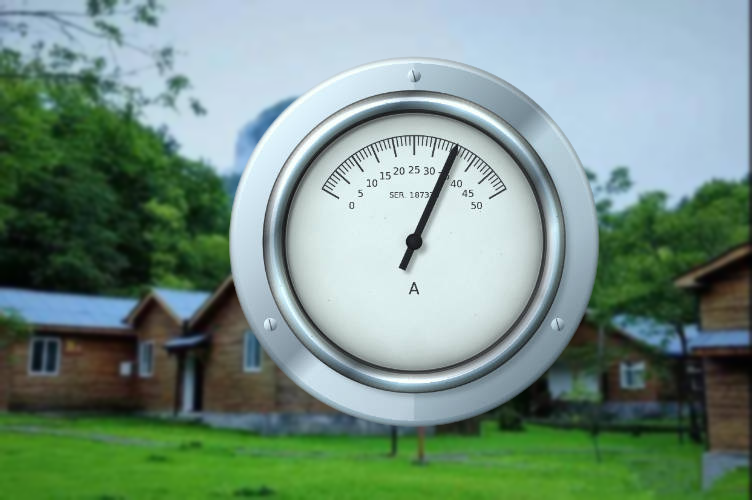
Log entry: 35 A
